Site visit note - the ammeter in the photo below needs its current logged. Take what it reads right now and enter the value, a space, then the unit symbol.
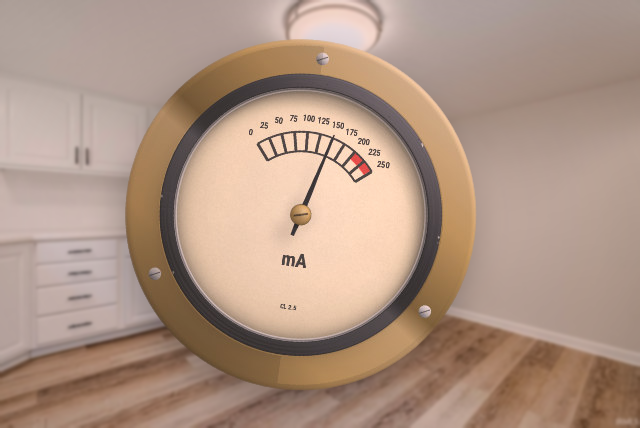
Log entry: 150 mA
